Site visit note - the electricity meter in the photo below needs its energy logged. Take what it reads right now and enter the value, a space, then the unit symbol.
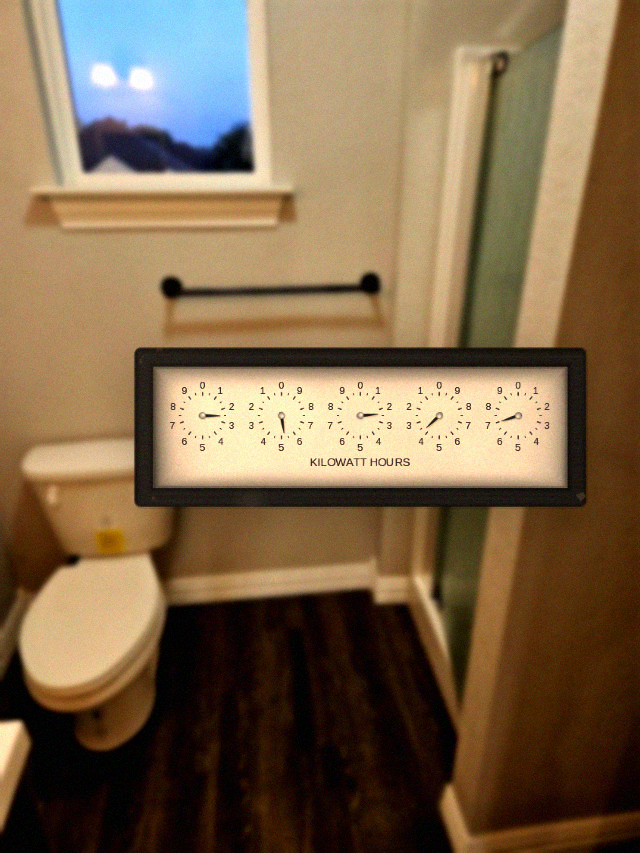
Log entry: 25237 kWh
